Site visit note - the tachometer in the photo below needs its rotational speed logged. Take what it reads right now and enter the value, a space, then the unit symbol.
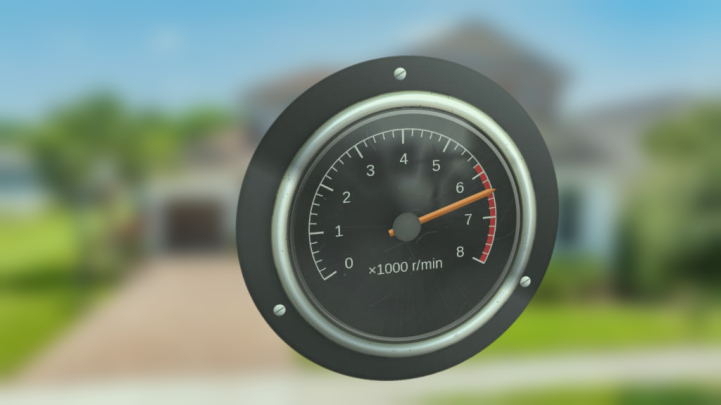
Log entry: 6400 rpm
